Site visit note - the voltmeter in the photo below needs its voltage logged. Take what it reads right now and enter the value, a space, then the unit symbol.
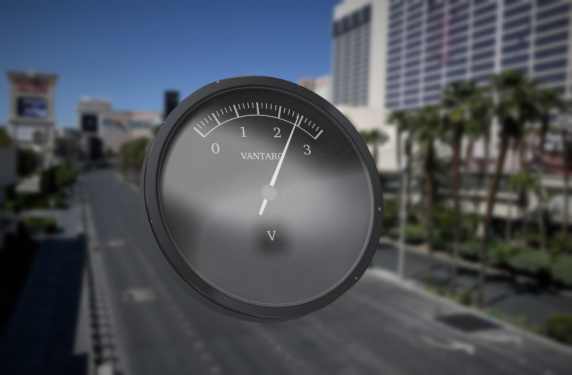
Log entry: 2.4 V
